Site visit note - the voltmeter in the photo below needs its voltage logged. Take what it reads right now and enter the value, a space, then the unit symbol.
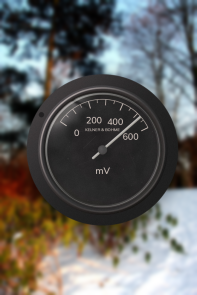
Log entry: 525 mV
